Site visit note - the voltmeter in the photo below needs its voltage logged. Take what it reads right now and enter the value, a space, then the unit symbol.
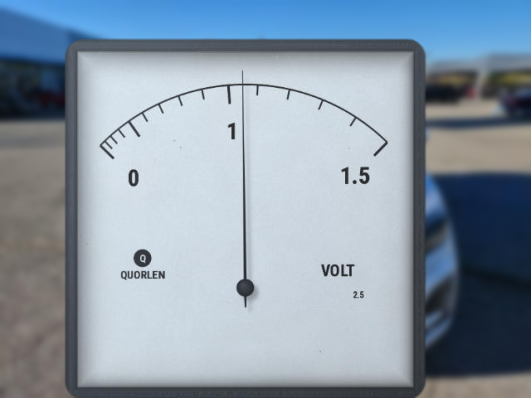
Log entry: 1.05 V
